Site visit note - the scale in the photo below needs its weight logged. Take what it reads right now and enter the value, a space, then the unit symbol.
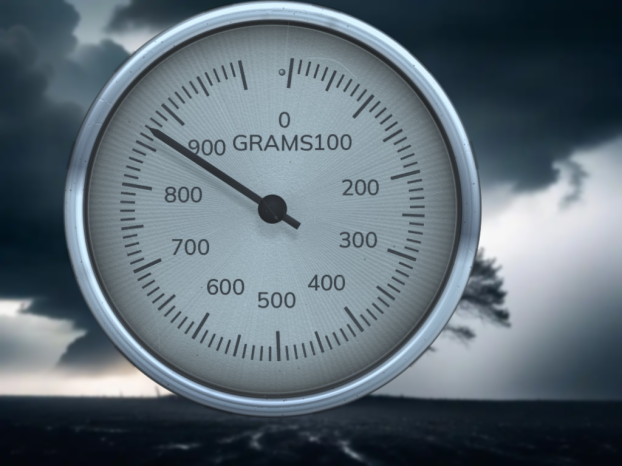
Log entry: 870 g
